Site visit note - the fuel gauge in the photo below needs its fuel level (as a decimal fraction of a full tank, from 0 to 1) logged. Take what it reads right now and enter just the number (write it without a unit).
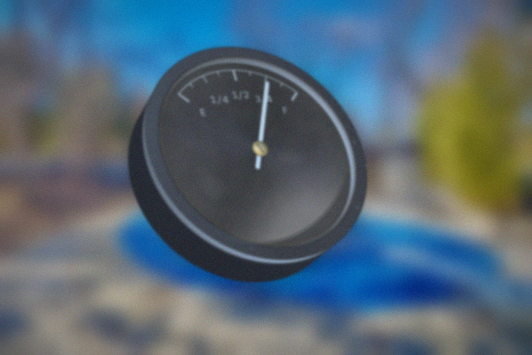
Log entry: 0.75
